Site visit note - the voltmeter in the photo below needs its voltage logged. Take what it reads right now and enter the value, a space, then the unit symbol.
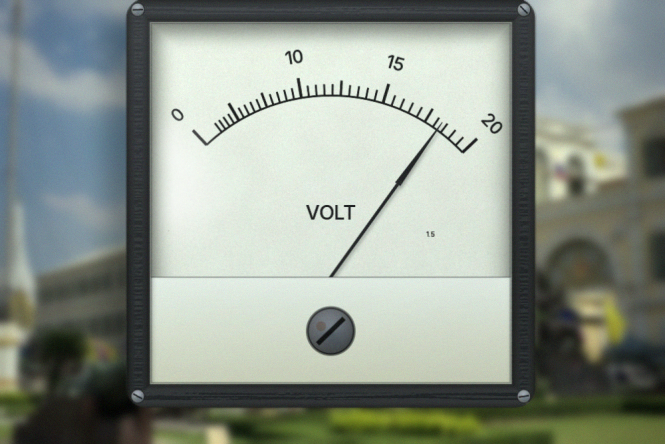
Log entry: 18.25 V
